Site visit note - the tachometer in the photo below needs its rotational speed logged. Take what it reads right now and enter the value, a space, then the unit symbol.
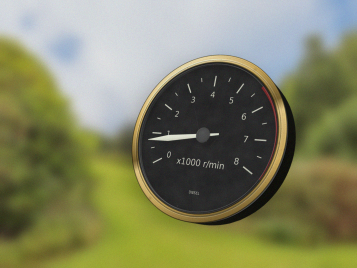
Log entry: 750 rpm
